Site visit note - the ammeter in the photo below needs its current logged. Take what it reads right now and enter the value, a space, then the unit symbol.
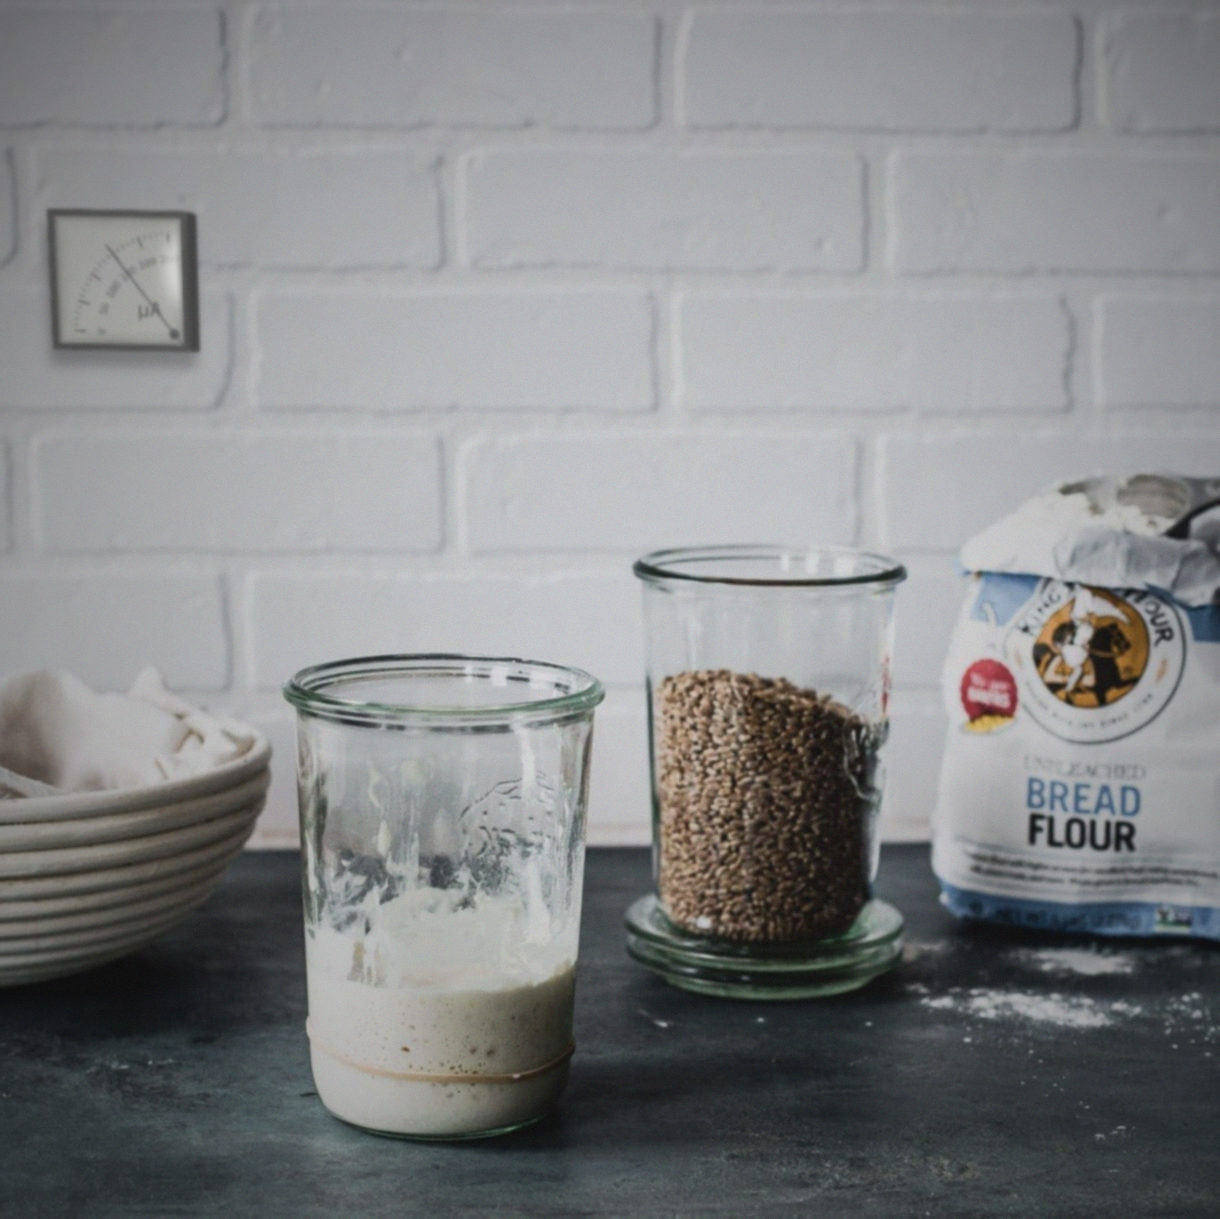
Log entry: 150 µA
